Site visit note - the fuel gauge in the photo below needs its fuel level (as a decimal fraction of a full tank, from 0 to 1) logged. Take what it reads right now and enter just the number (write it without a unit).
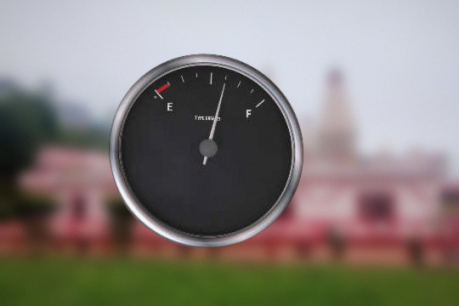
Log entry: 0.625
